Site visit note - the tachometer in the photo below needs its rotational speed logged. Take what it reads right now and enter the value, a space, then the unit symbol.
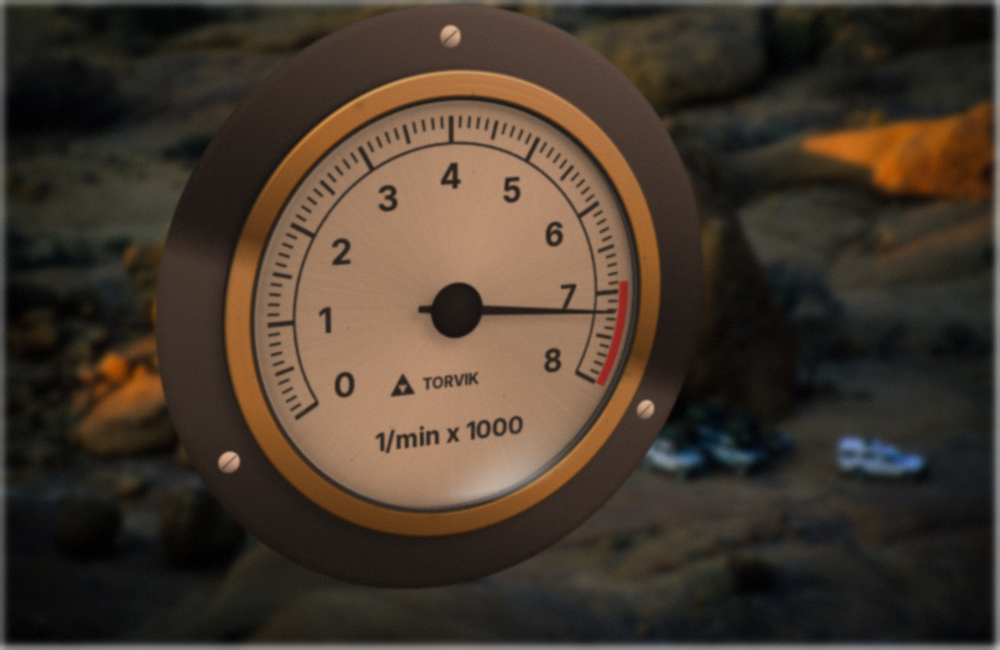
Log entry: 7200 rpm
